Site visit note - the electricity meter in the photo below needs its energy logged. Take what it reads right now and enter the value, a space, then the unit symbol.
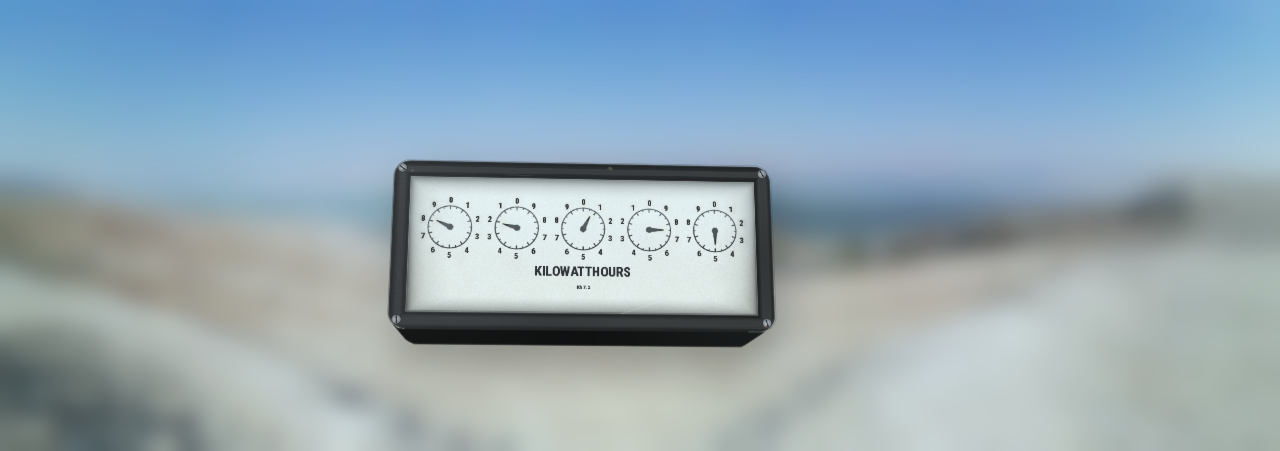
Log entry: 82075 kWh
